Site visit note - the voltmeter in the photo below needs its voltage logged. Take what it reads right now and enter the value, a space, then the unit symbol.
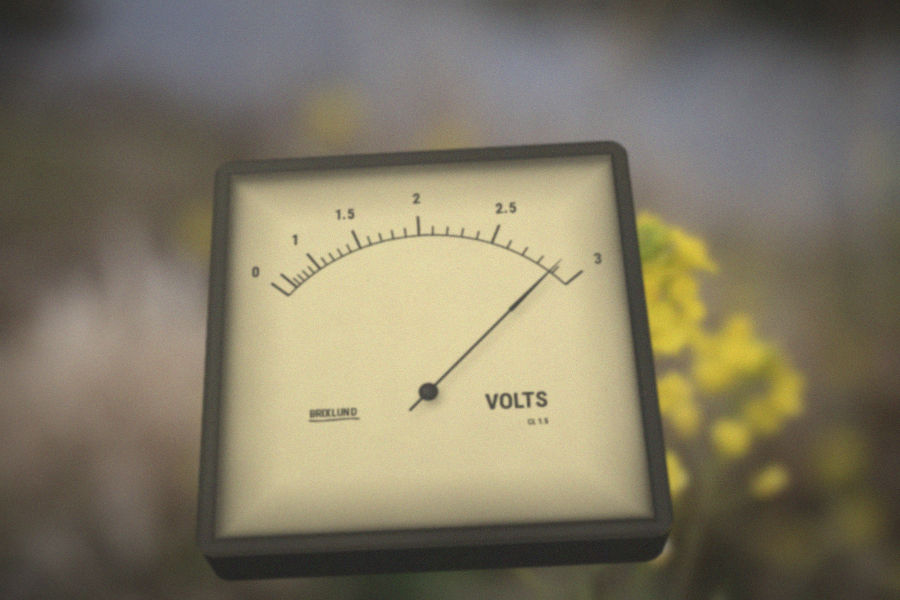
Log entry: 2.9 V
